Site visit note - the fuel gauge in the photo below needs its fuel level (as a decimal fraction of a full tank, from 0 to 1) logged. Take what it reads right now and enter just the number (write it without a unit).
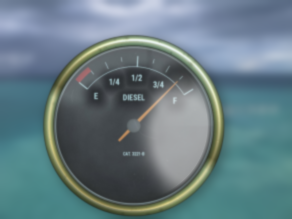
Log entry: 0.875
